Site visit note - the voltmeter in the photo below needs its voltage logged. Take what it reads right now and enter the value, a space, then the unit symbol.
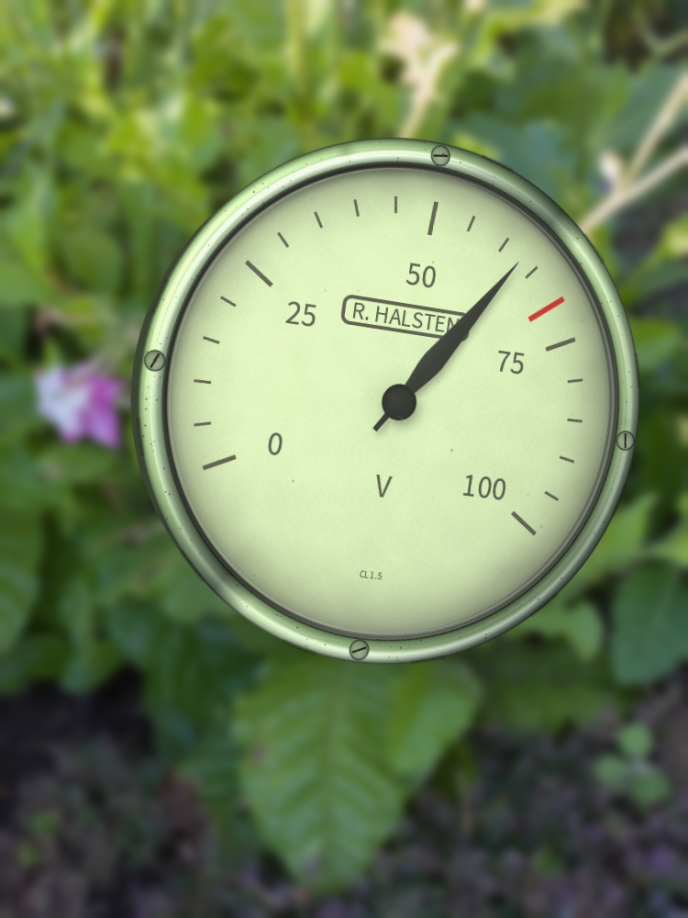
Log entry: 62.5 V
